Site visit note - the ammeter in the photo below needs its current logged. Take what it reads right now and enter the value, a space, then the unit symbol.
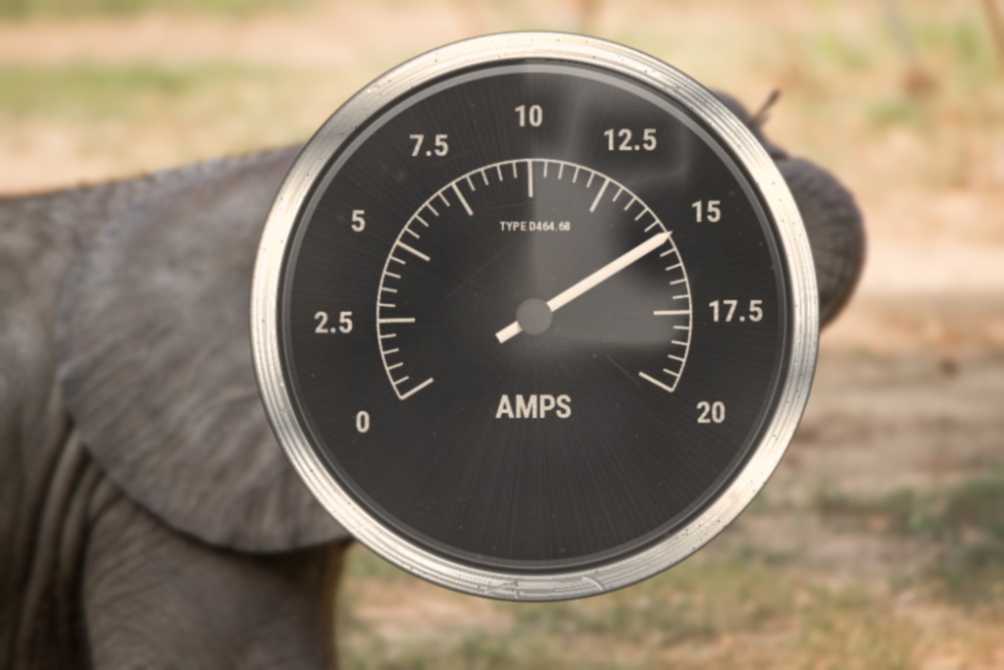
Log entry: 15 A
